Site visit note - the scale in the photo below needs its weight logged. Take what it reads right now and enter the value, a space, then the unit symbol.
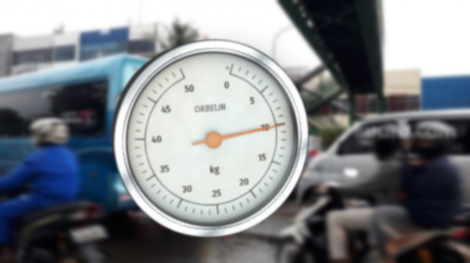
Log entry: 10 kg
